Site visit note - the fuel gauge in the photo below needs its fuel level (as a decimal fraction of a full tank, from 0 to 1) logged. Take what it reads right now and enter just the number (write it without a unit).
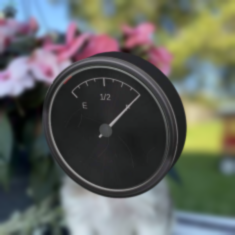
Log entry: 1
